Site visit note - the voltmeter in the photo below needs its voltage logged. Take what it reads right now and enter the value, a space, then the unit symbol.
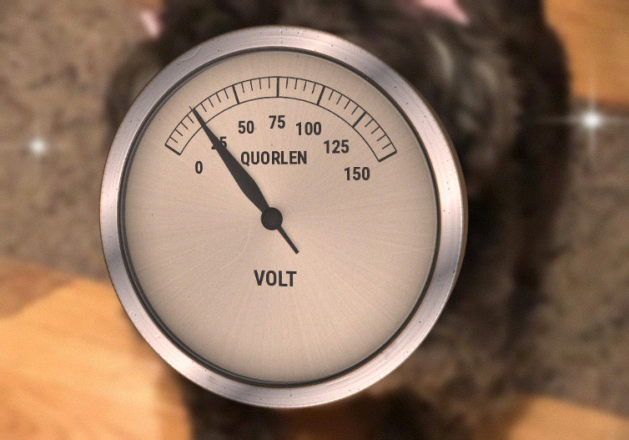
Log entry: 25 V
